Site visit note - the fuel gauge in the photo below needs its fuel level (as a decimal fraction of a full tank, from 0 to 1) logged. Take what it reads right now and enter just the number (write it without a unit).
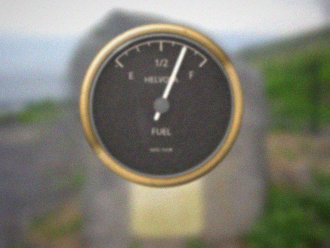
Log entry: 0.75
